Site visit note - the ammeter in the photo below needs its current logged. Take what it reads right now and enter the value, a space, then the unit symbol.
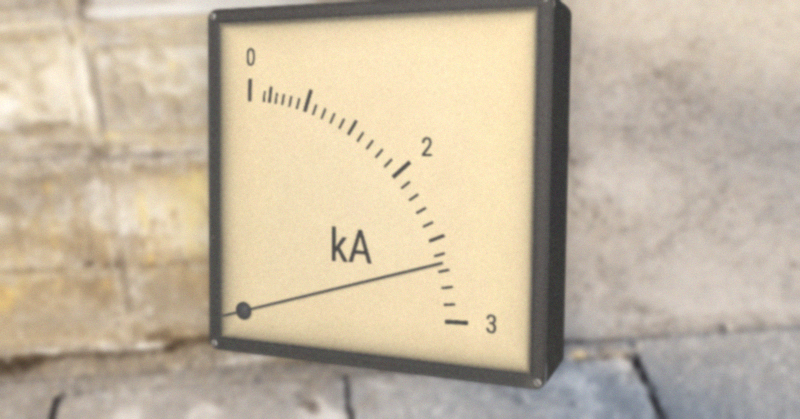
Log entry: 2.65 kA
